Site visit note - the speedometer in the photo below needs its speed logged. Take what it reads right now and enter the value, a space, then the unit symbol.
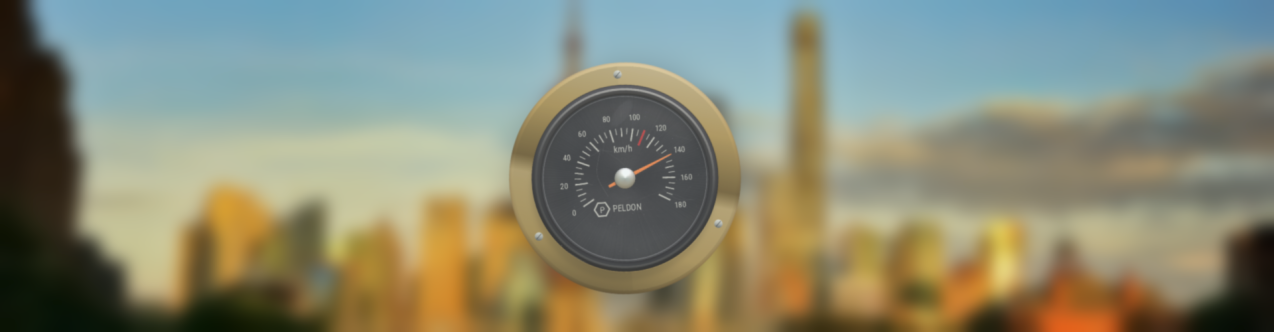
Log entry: 140 km/h
